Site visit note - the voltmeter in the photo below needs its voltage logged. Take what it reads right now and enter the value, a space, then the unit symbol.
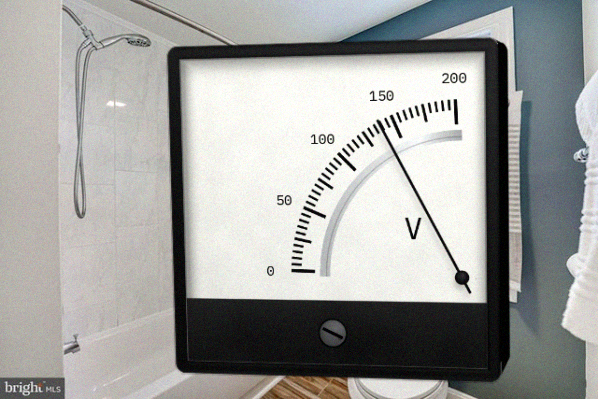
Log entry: 140 V
